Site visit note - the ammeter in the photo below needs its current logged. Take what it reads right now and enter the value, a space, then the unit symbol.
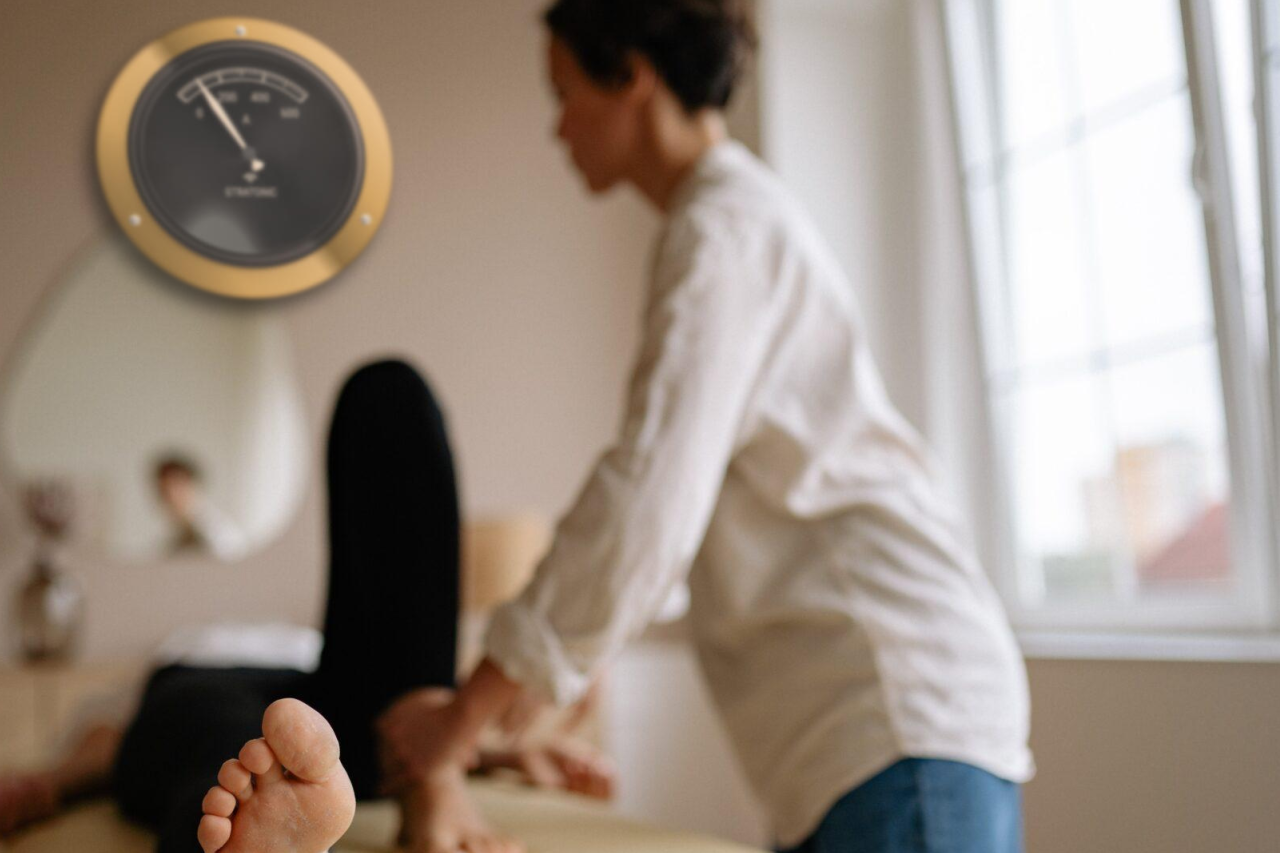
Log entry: 100 A
